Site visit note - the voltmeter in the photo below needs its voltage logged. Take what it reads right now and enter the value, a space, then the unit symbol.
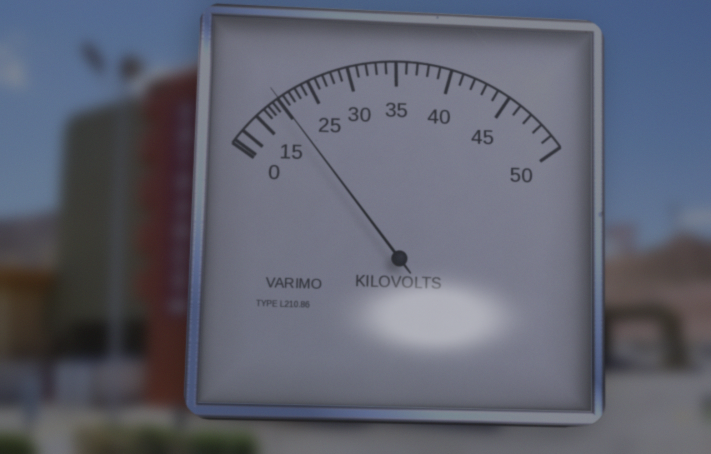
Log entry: 20 kV
